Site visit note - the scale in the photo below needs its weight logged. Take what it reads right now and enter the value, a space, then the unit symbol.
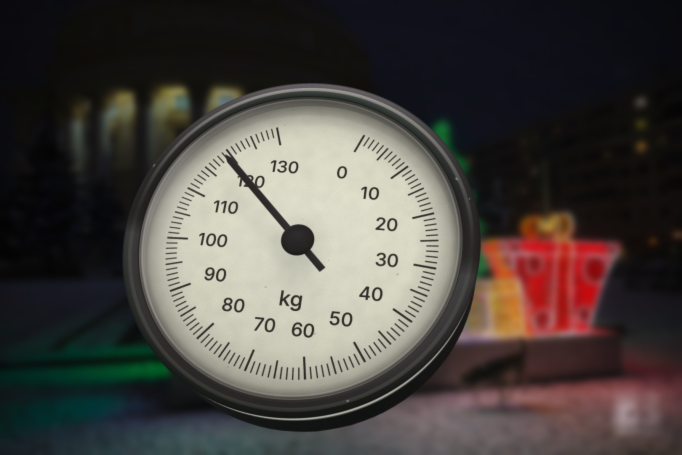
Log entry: 119 kg
